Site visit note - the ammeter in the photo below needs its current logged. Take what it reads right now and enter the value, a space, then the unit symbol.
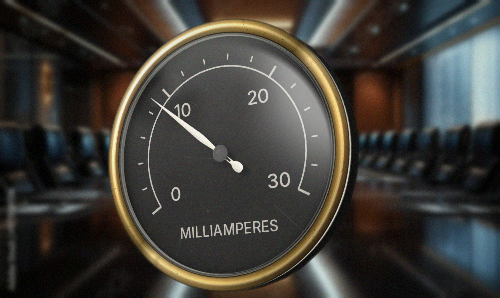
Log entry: 9 mA
